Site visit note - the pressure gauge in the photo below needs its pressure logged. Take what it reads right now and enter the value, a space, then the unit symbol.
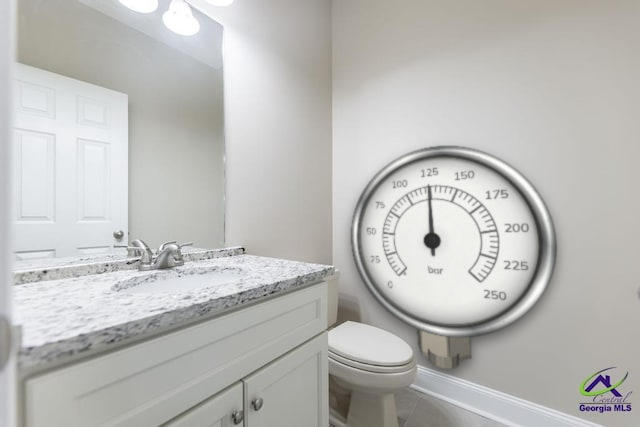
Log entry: 125 bar
